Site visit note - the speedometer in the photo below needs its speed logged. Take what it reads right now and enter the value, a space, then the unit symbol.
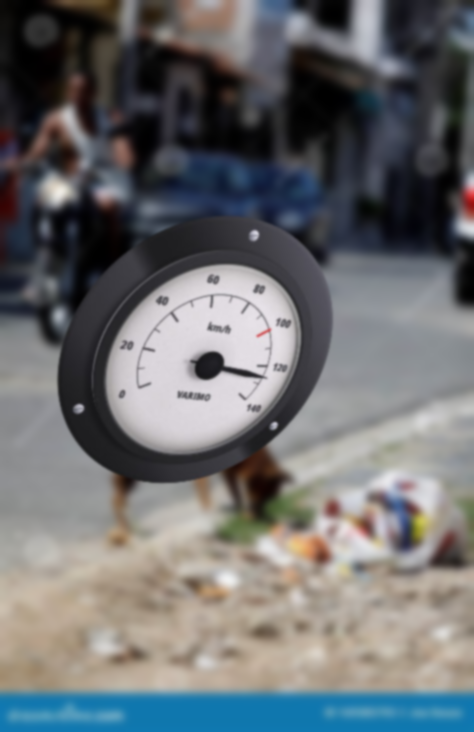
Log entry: 125 km/h
